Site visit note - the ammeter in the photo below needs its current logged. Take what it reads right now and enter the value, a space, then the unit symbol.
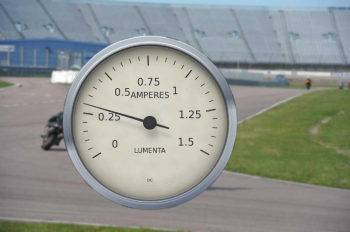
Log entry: 0.3 A
